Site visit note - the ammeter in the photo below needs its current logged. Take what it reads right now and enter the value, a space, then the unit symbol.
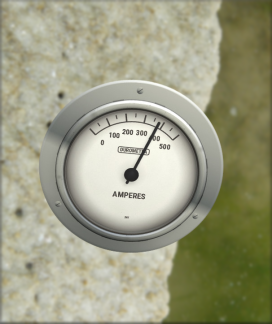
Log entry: 375 A
